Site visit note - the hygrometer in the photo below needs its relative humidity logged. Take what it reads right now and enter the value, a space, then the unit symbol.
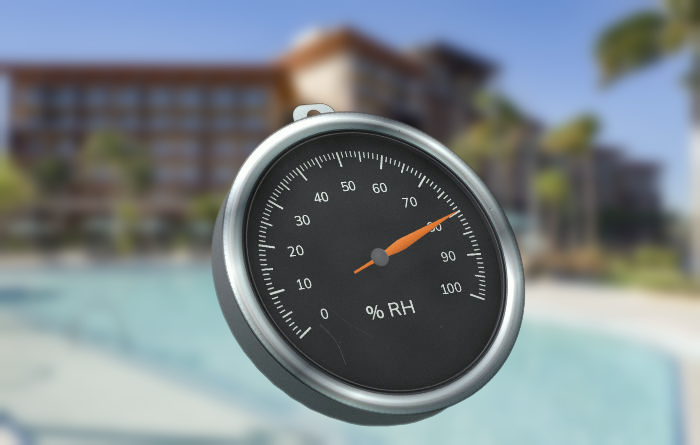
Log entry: 80 %
